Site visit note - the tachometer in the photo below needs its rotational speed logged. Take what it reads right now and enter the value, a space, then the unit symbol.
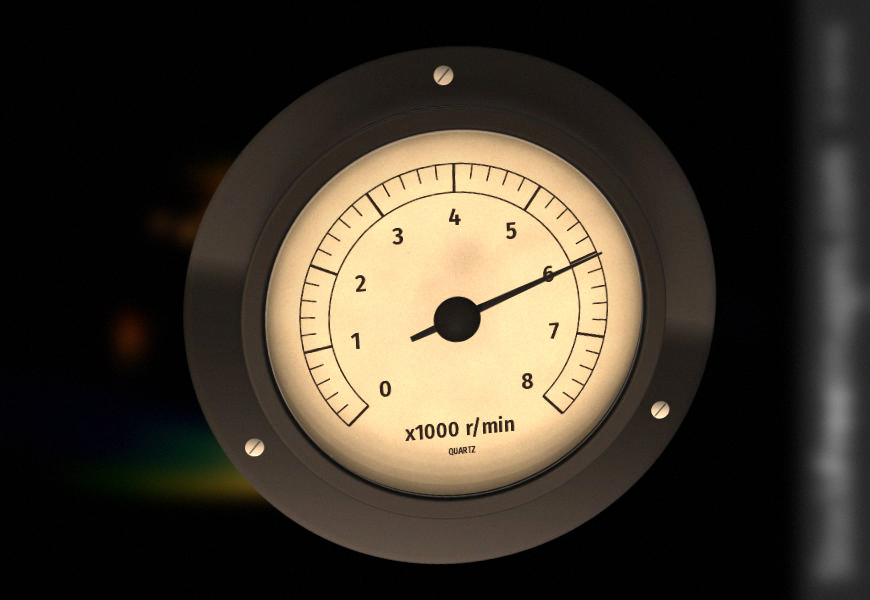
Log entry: 6000 rpm
